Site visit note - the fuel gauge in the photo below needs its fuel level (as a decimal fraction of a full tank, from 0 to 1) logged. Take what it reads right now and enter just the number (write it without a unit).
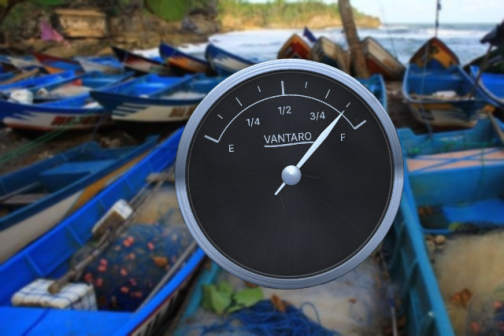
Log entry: 0.875
